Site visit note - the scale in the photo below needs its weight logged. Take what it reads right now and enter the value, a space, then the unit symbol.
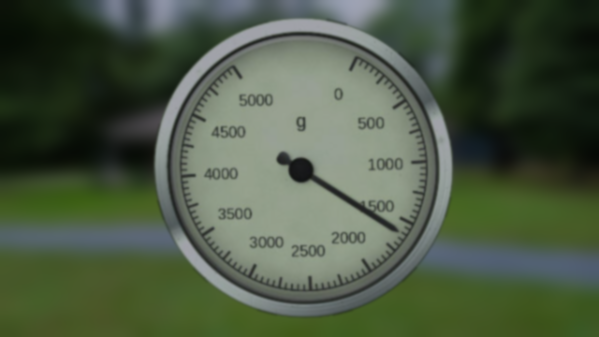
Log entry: 1600 g
